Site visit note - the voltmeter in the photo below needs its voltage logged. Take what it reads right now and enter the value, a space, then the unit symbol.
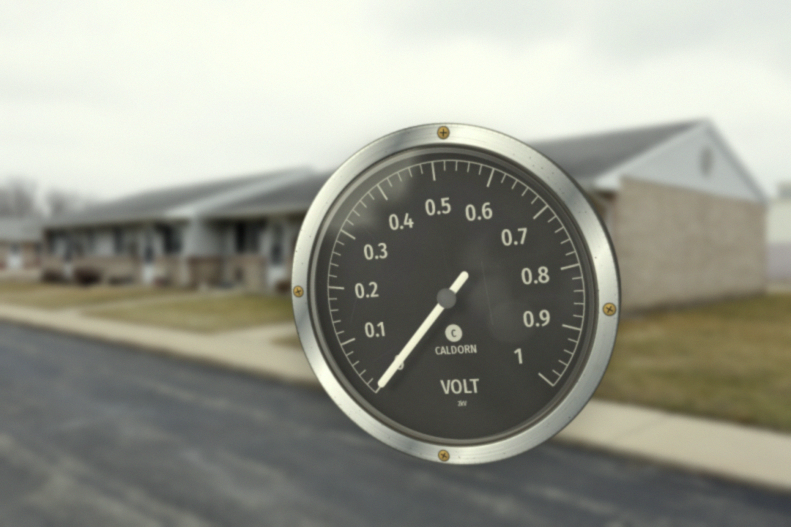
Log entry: 0 V
